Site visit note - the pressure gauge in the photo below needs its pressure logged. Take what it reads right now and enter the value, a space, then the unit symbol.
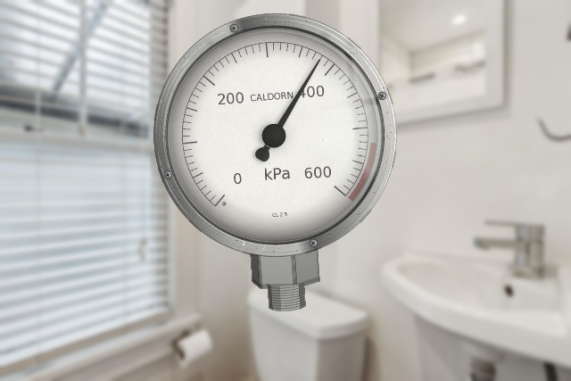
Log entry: 380 kPa
